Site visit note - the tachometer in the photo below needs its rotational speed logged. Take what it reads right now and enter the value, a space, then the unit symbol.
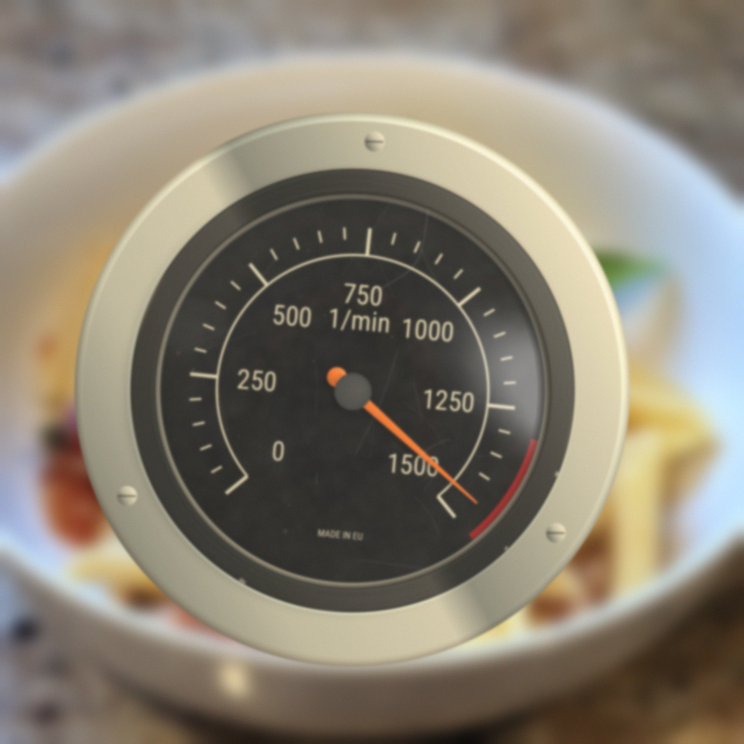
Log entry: 1450 rpm
